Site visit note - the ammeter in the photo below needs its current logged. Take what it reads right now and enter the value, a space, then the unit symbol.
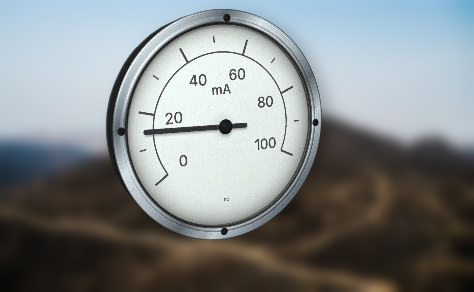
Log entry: 15 mA
